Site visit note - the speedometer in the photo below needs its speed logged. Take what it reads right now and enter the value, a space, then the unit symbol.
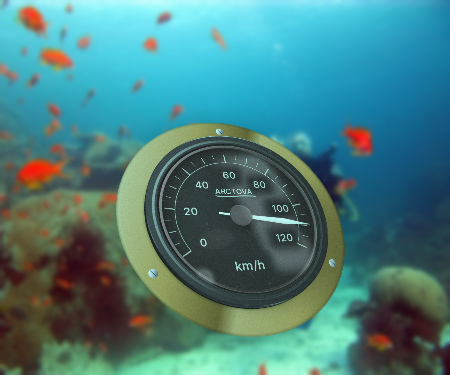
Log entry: 110 km/h
